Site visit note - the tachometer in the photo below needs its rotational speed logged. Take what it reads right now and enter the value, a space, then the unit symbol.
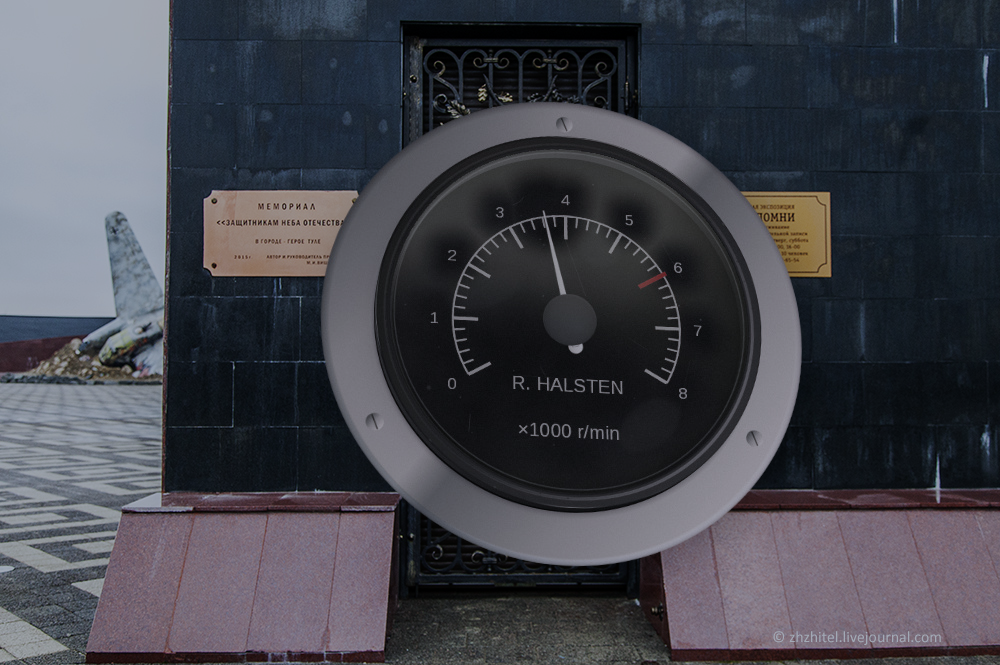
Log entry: 3600 rpm
